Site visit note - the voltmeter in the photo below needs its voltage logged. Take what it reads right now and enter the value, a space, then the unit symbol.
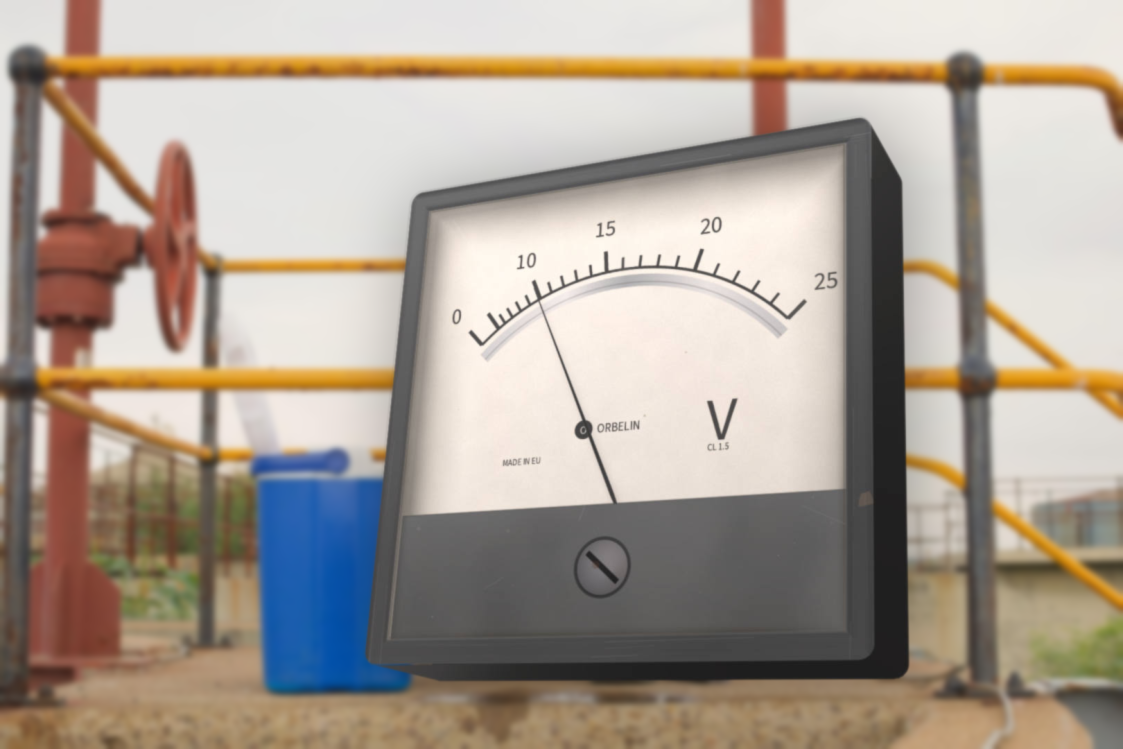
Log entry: 10 V
